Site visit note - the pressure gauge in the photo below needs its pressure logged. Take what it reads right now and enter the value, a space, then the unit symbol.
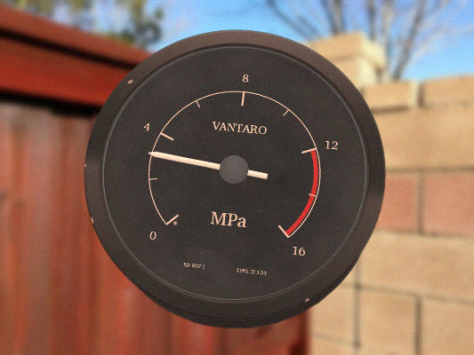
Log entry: 3 MPa
